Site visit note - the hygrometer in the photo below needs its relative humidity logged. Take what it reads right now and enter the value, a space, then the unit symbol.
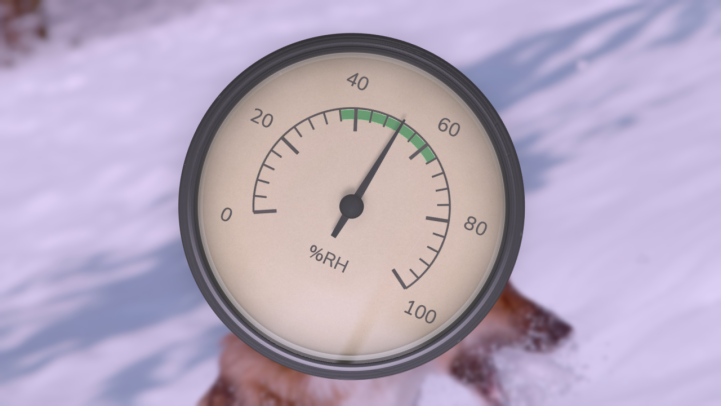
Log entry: 52 %
